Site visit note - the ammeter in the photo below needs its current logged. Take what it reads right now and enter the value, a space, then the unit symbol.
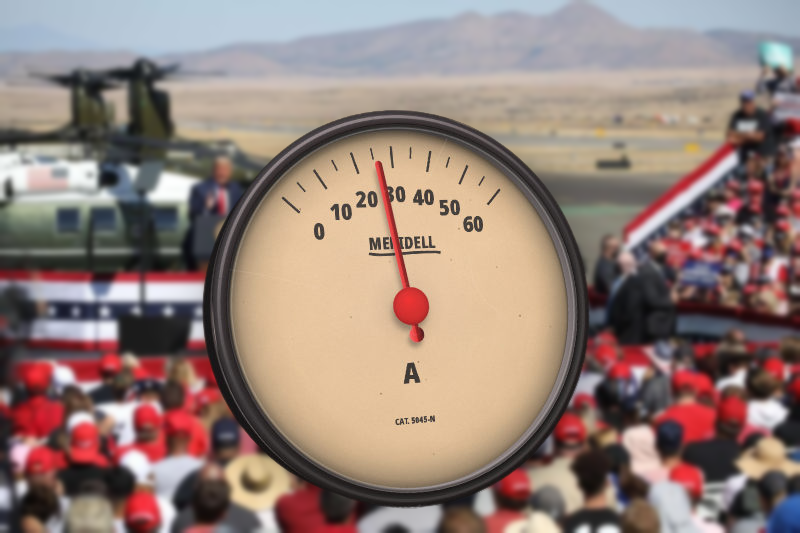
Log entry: 25 A
